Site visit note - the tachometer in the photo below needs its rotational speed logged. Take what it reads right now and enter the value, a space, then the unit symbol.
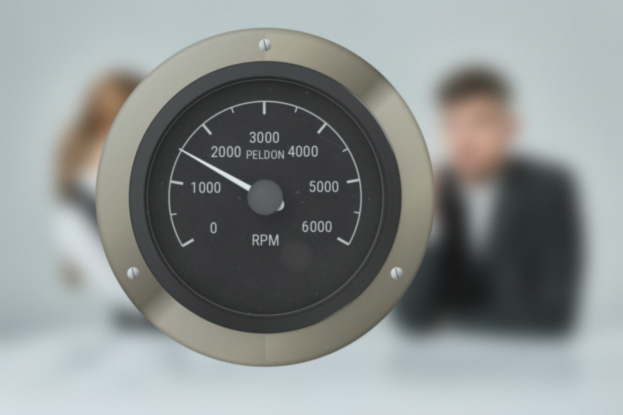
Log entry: 1500 rpm
